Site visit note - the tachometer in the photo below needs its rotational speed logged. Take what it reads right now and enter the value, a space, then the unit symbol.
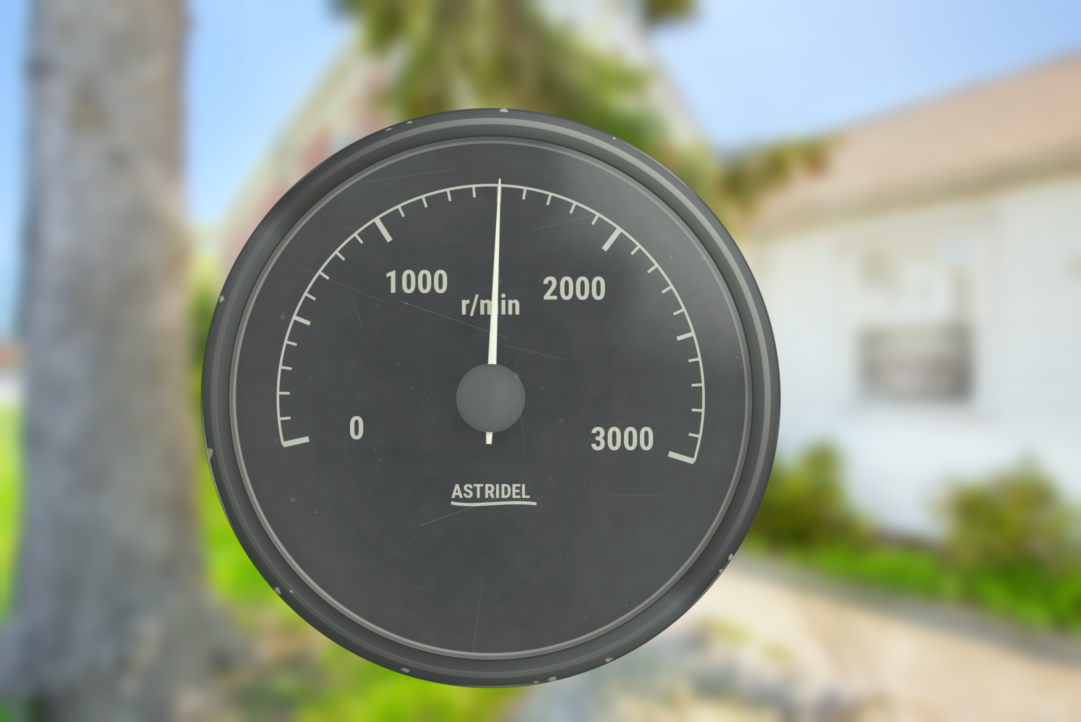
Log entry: 1500 rpm
